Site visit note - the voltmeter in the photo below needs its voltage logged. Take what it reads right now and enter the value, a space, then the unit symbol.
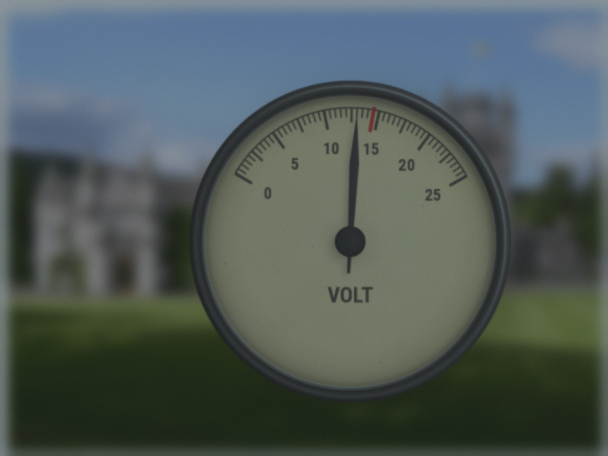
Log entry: 13 V
